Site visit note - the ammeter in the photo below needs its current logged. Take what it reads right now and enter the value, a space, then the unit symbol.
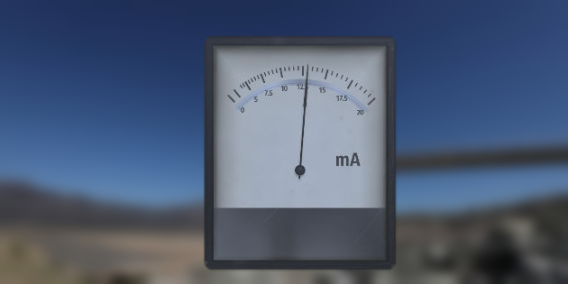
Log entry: 13 mA
